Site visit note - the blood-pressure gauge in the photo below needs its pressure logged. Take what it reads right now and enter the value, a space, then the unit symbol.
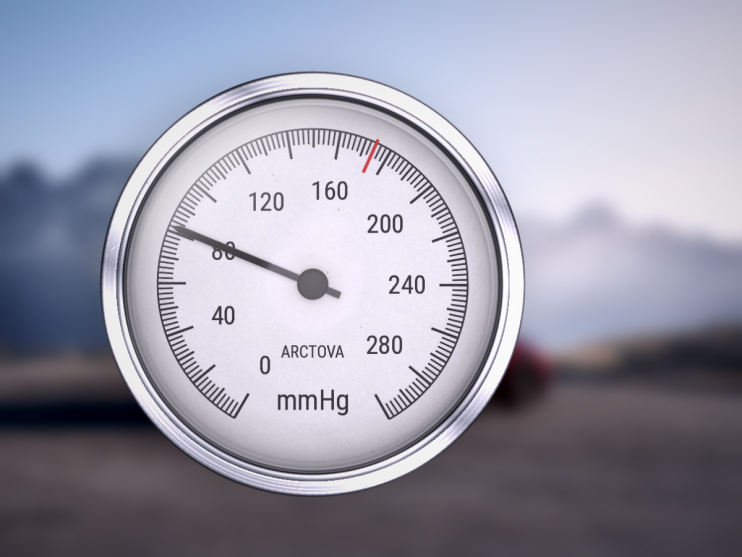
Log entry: 82 mmHg
